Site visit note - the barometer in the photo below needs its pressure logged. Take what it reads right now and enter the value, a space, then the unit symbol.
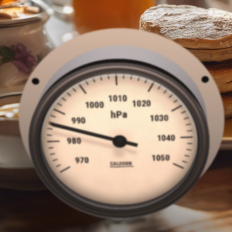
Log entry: 986 hPa
